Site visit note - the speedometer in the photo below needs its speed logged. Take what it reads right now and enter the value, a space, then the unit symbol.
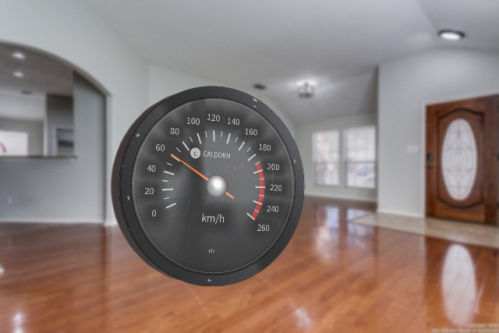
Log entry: 60 km/h
